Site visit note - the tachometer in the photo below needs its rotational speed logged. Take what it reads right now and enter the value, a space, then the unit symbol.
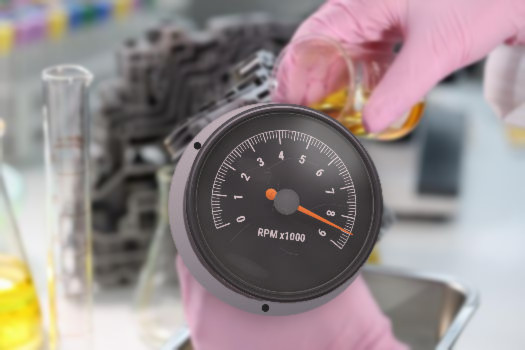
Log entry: 8500 rpm
